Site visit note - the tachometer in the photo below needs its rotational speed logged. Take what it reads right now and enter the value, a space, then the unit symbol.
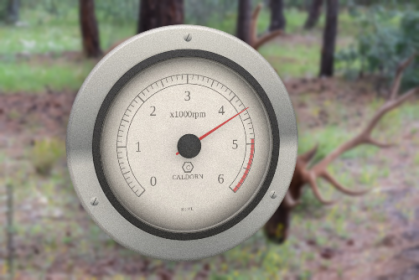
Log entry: 4300 rpm
